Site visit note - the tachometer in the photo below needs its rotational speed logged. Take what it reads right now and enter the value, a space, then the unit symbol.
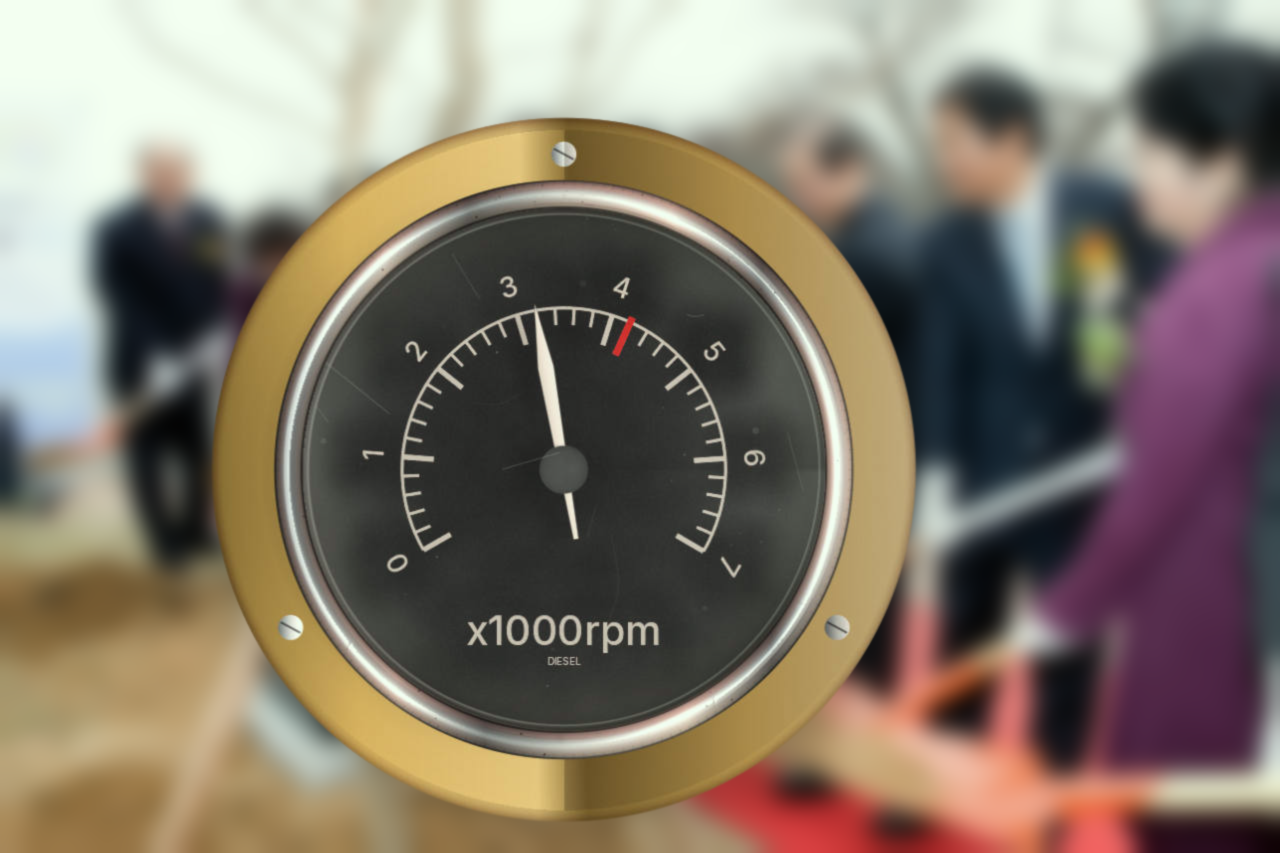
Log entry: 3200 rpm
